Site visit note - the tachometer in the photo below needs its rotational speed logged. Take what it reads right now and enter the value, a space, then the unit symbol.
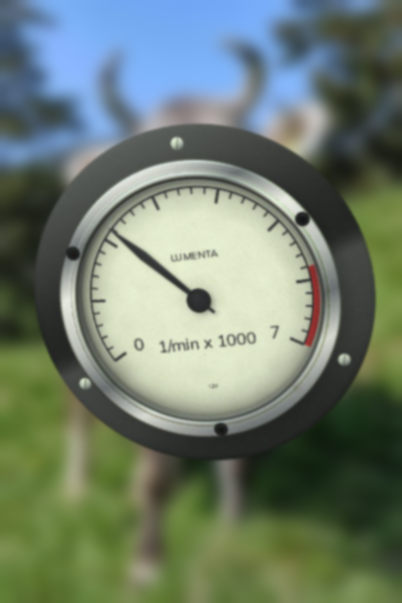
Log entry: 2200 rpm
